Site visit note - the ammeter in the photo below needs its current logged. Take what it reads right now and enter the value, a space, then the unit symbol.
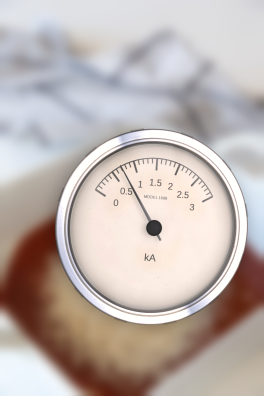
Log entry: 0.7 kA
